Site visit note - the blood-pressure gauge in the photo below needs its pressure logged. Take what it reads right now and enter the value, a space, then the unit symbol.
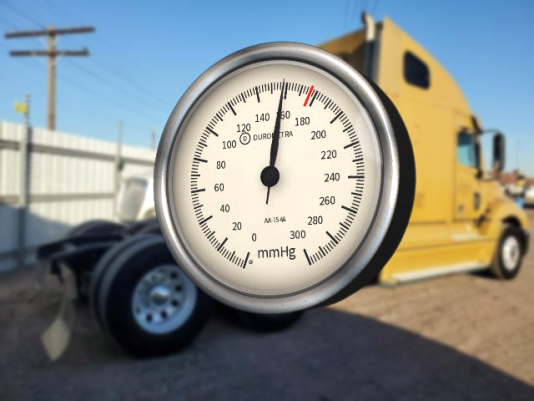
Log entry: 160 mmHg
